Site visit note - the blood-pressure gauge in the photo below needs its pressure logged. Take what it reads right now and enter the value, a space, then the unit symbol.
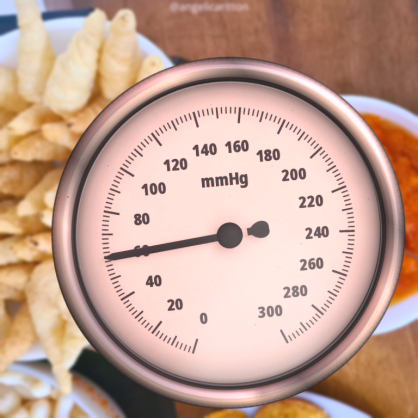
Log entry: 60 mmHg
